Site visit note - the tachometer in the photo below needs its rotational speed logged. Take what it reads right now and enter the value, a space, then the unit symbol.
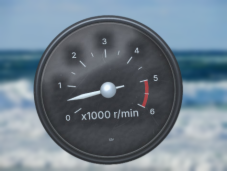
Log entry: 500 rpm
